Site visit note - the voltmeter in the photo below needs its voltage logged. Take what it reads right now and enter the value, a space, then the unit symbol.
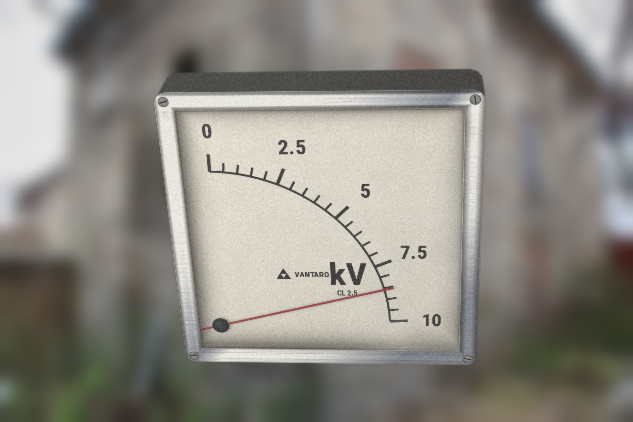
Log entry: 8.5 kV
